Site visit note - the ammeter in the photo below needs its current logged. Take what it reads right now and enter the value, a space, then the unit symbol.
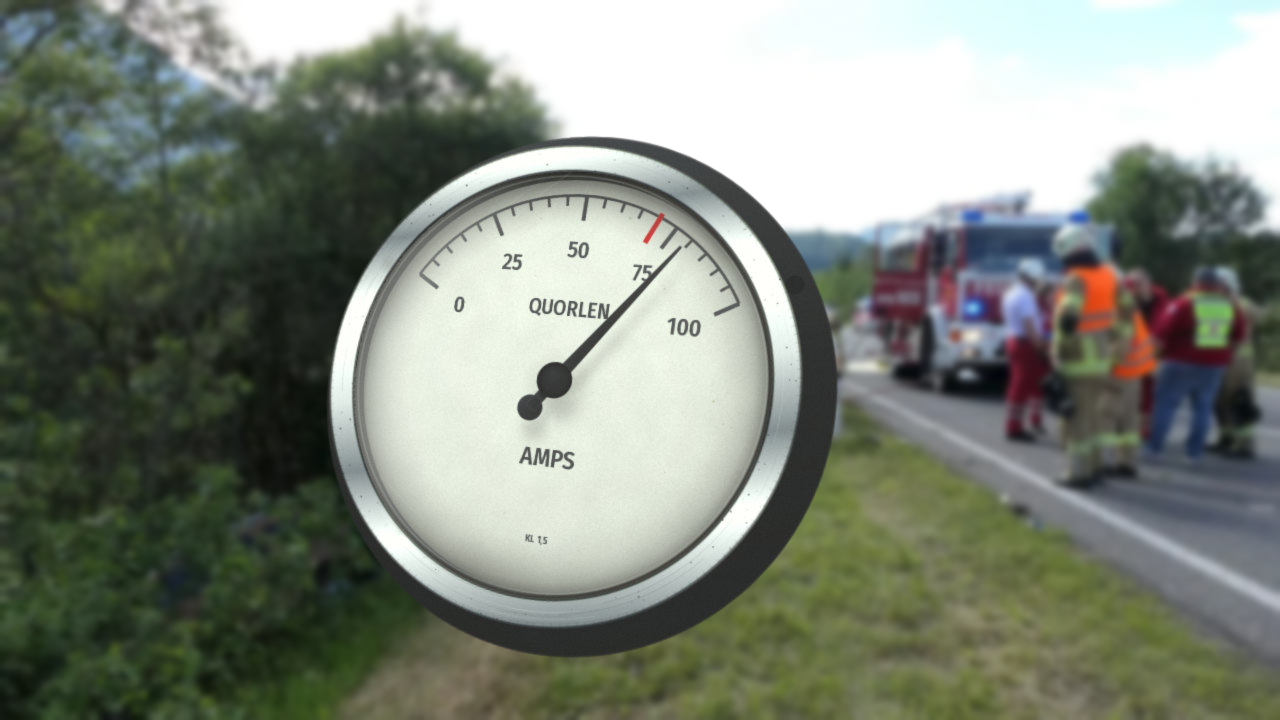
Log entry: 80 A
